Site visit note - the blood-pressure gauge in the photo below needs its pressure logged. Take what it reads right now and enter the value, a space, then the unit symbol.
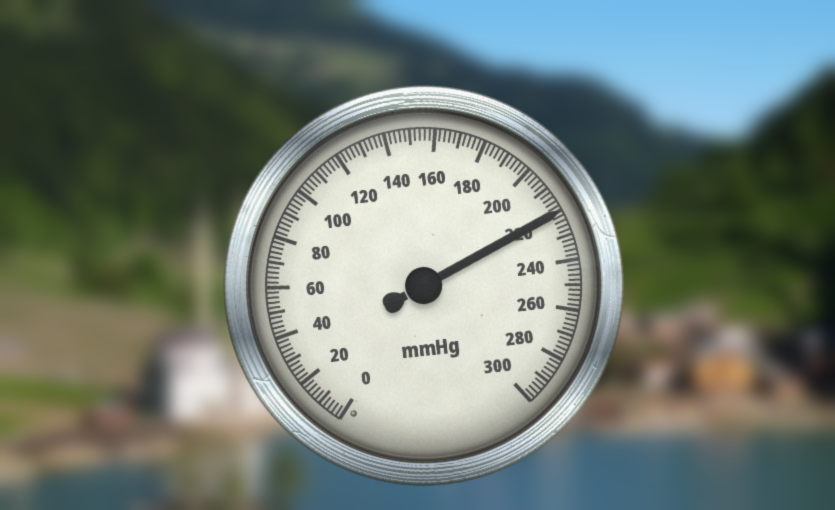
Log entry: 220 mmHg
